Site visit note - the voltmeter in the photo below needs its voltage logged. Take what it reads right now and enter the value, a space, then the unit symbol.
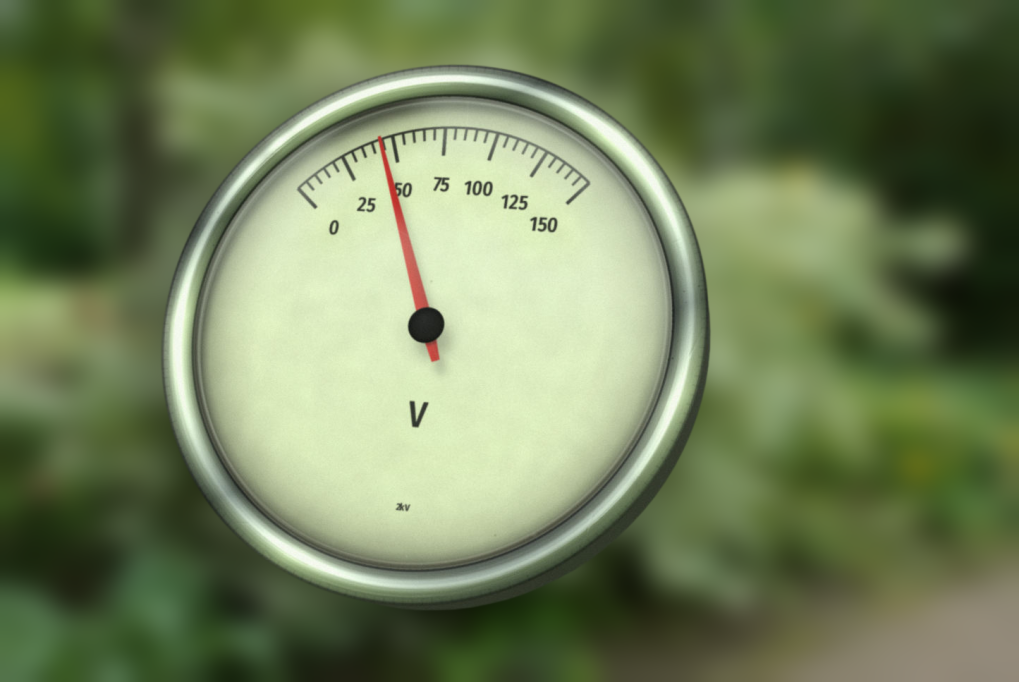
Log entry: 45 V
